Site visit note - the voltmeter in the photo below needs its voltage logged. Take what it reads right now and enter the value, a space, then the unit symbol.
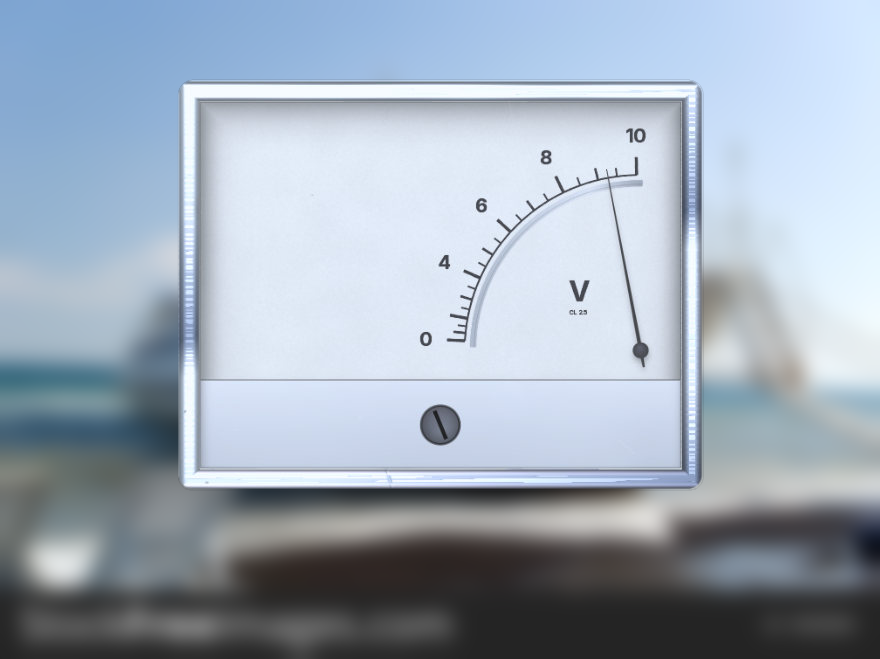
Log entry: 9.25 V
